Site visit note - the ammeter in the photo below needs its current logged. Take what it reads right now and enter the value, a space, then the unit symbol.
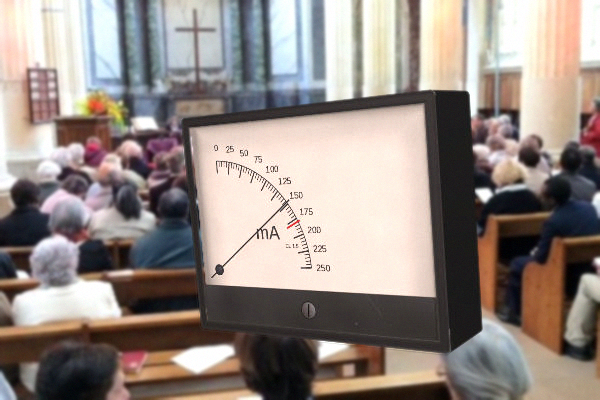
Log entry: 150 mA
